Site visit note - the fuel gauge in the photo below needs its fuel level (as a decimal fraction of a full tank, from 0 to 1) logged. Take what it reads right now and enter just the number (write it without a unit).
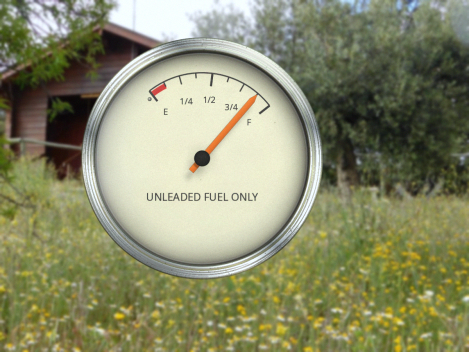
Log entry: 0.875
